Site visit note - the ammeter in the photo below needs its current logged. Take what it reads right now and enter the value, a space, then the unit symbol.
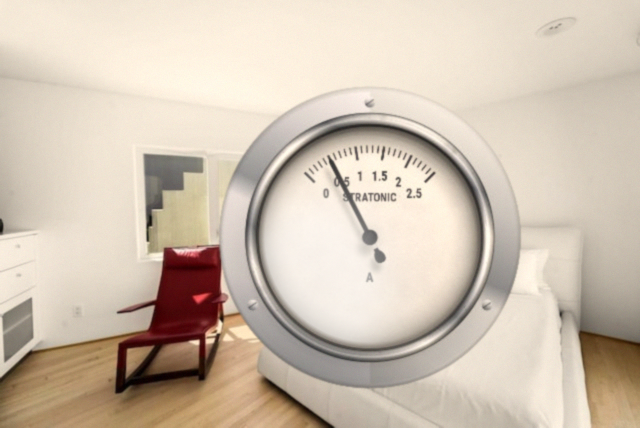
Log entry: 0.5 A
